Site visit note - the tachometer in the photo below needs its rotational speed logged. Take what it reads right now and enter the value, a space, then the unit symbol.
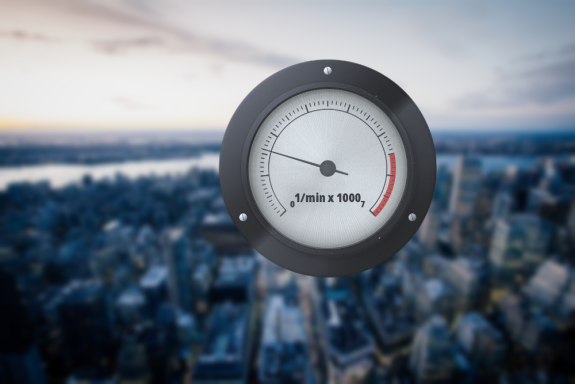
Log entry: 1600 rpm
